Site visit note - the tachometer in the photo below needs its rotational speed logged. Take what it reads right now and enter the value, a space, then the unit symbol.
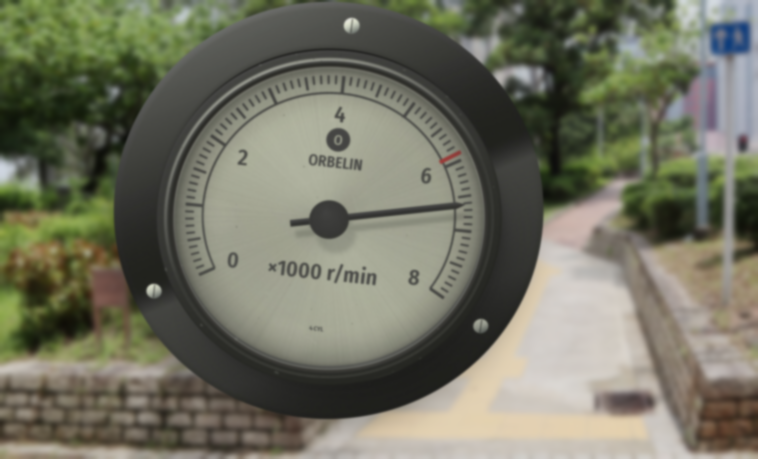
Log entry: 6600 rpm
